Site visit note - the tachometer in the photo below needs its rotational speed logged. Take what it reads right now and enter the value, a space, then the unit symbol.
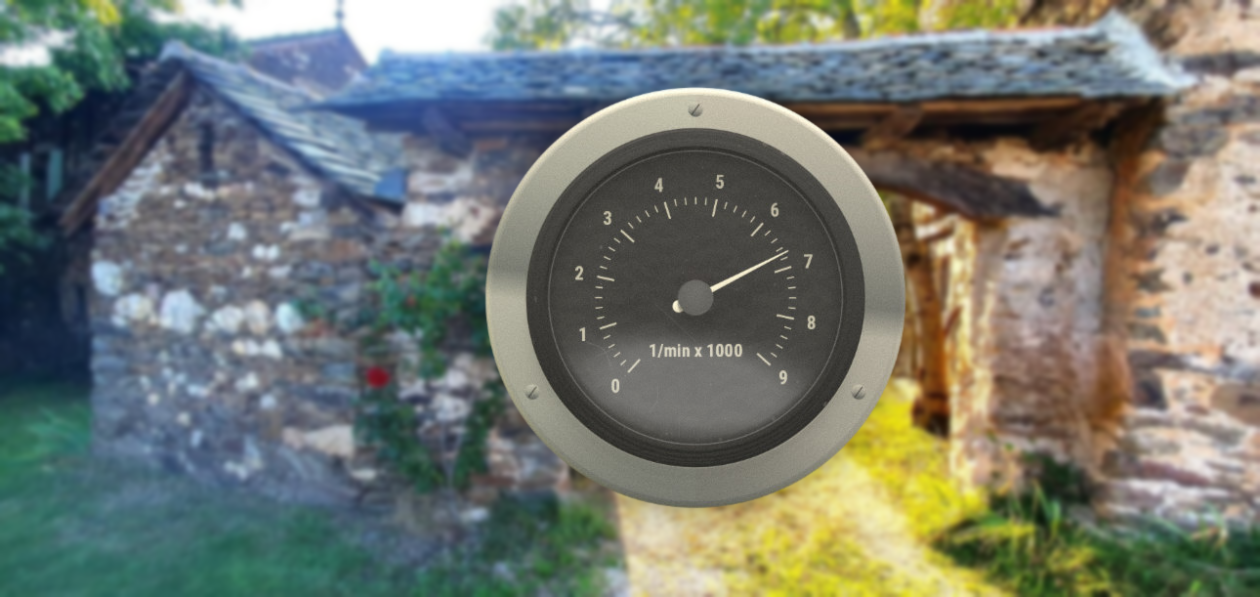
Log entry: 6700 rpm
